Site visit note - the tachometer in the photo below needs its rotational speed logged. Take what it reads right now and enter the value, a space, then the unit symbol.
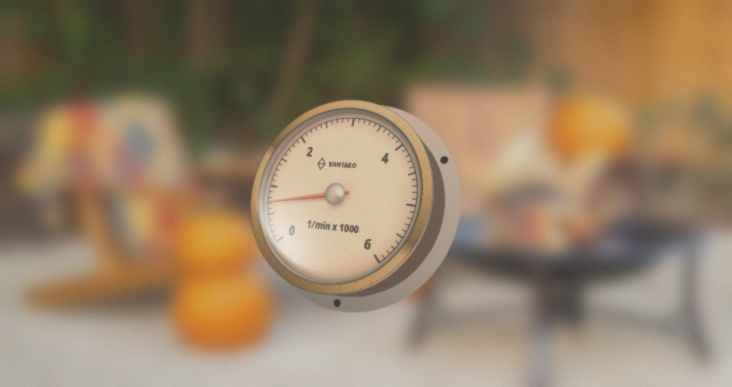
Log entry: 700 rpm
